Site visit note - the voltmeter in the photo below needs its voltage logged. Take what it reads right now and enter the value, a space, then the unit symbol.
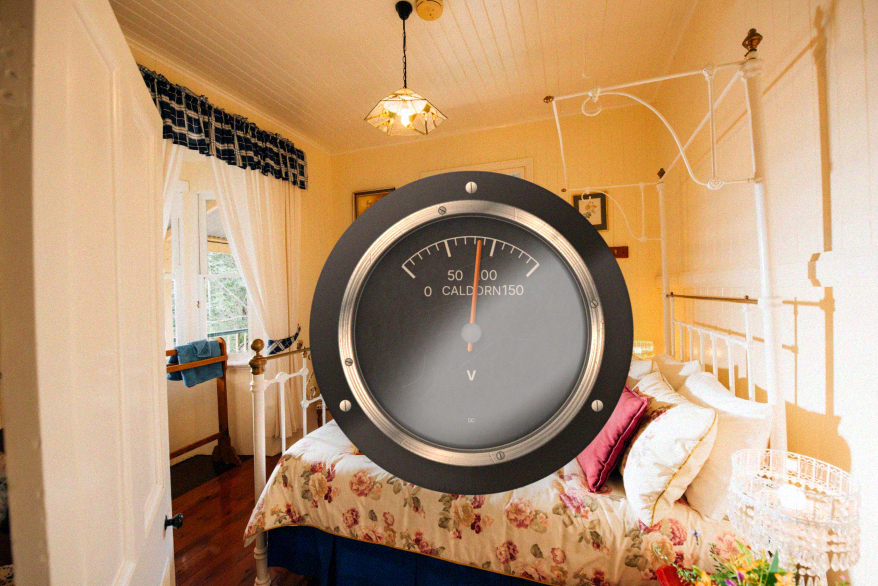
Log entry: 85 V
